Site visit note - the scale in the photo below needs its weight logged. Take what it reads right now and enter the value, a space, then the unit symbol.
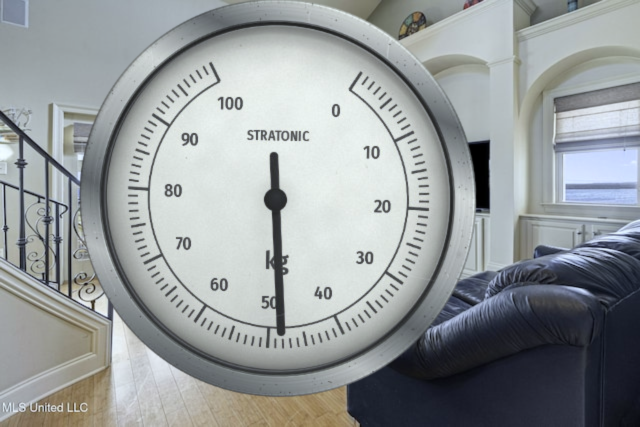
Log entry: 48 kg
